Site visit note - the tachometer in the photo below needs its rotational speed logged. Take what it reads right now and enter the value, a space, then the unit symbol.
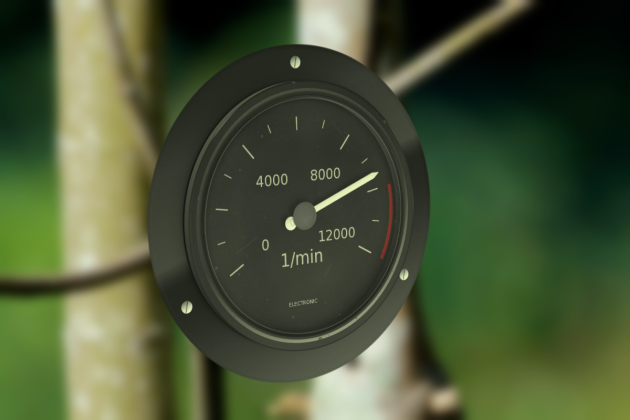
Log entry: 9500 rpm
